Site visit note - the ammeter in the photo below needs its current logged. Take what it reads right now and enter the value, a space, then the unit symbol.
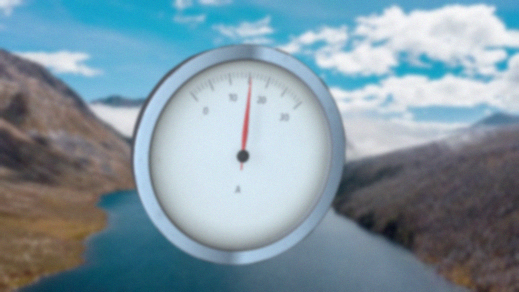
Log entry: 15 A
